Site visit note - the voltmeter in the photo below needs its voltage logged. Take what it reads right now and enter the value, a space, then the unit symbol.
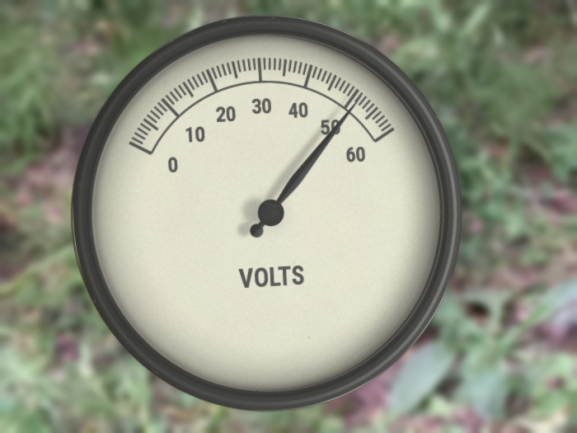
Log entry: 51 V
